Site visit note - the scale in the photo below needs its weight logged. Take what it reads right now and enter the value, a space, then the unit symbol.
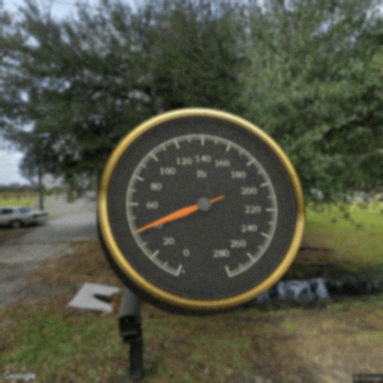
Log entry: 40 lb
